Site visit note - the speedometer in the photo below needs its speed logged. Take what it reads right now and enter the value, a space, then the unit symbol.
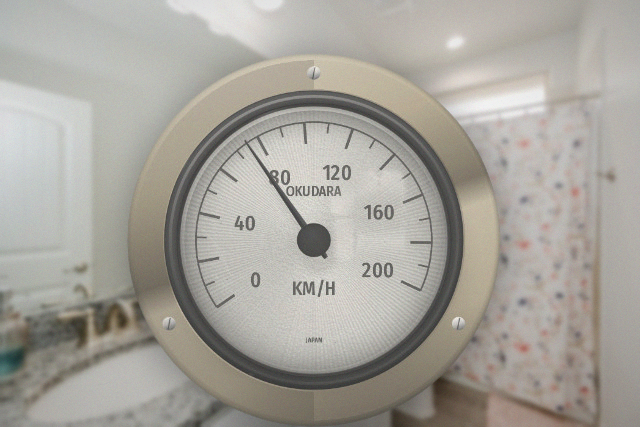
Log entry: 75 km/h
